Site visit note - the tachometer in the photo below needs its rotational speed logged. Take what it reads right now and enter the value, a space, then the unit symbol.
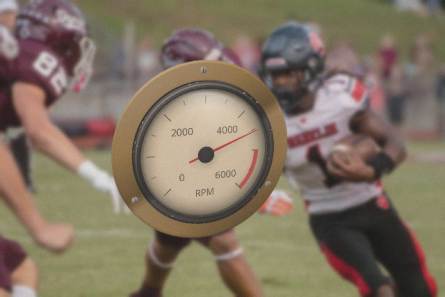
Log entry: 4500 rpm
